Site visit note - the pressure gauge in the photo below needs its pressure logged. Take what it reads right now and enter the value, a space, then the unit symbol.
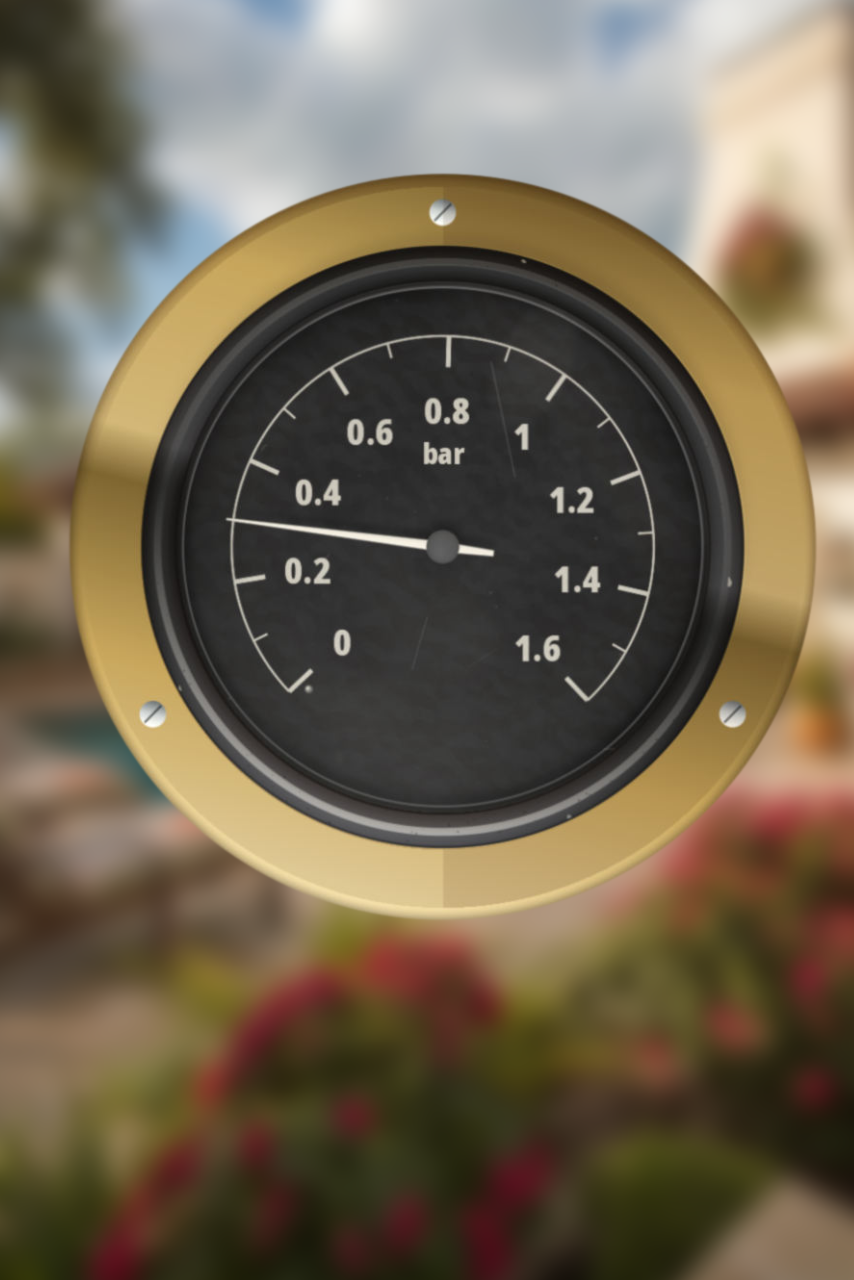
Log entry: 0.3 bar
